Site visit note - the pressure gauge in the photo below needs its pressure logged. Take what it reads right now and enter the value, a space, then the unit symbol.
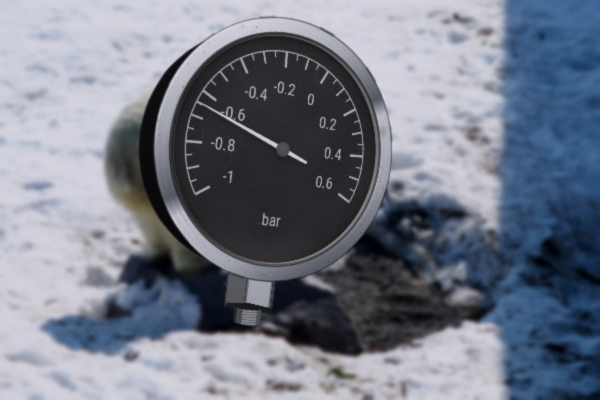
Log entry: -0.65 bar
